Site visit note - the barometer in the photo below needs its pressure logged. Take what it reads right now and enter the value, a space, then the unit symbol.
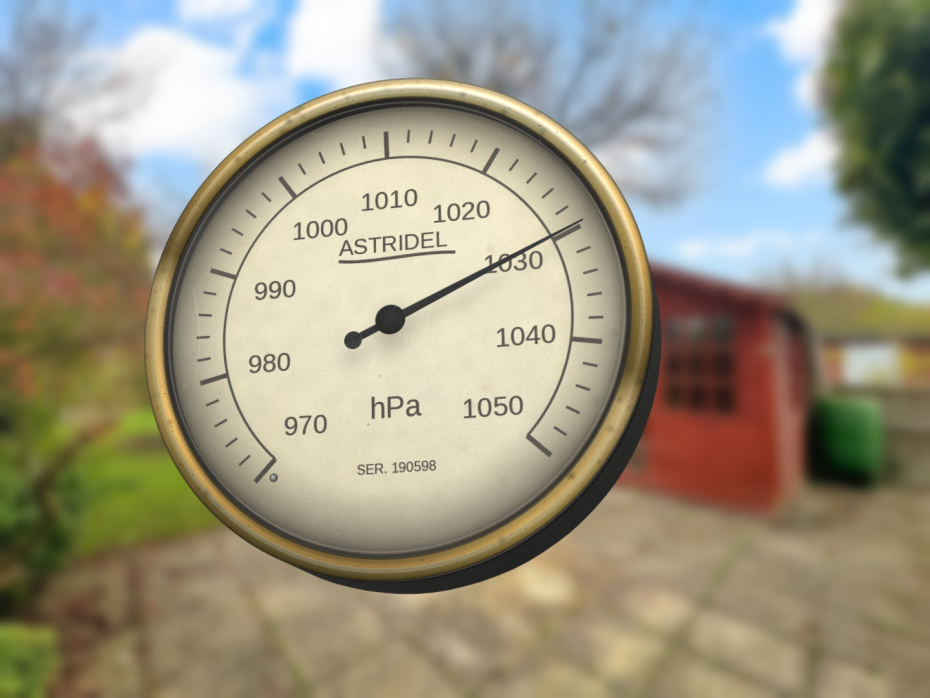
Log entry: 1030 hPa
